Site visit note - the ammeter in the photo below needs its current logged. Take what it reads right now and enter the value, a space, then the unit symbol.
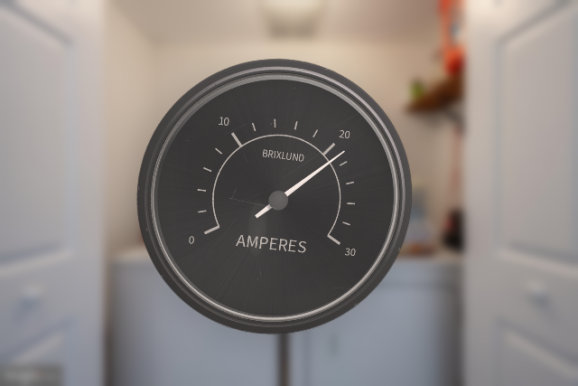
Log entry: 21 A
